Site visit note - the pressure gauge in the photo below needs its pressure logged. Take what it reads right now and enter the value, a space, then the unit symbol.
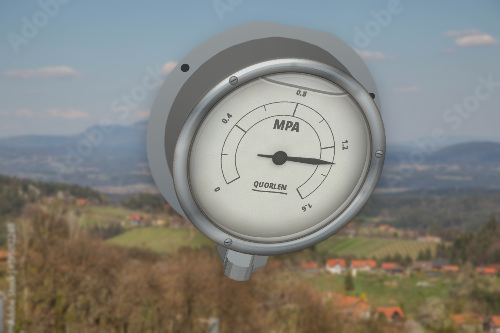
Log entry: 1.3 MPa
